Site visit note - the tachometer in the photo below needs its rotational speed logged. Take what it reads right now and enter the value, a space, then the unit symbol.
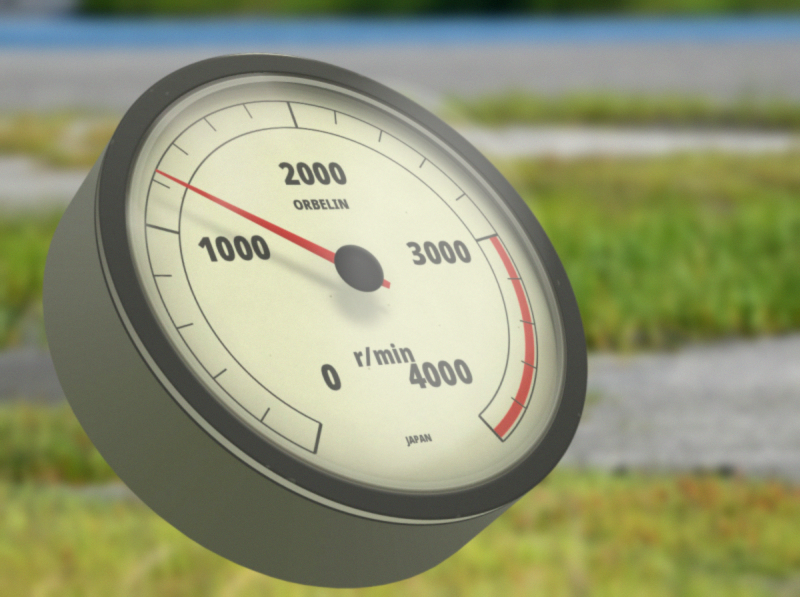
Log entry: 1200 rpm
